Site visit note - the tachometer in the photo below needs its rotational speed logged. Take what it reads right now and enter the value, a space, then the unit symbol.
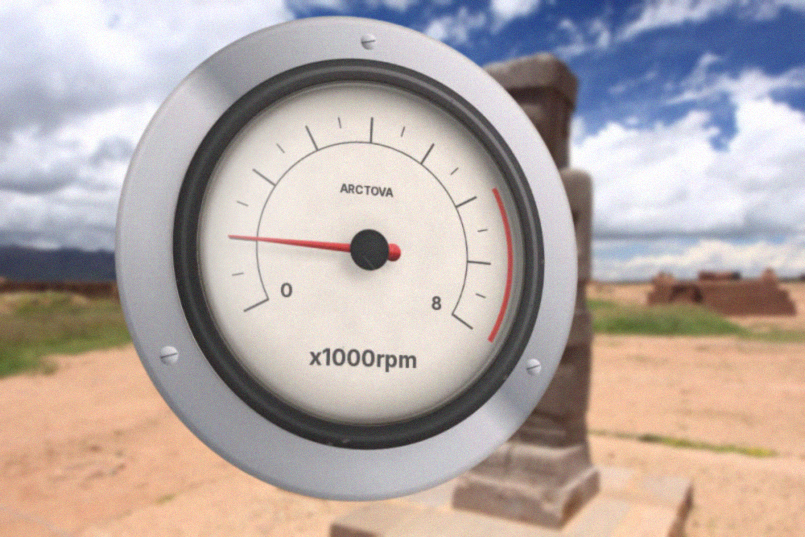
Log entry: 1000 rpm
